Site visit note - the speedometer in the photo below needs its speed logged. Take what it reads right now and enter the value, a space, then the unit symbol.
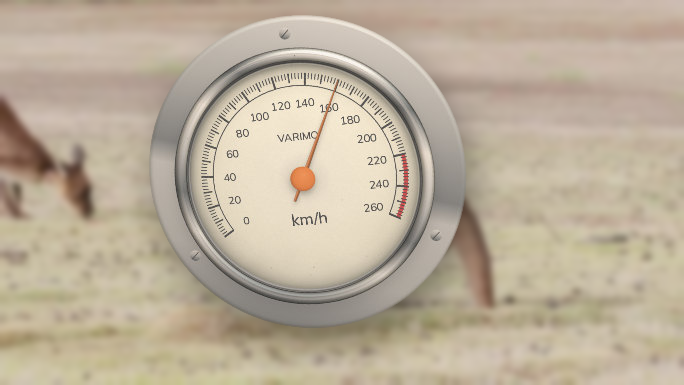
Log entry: 160 km/h
